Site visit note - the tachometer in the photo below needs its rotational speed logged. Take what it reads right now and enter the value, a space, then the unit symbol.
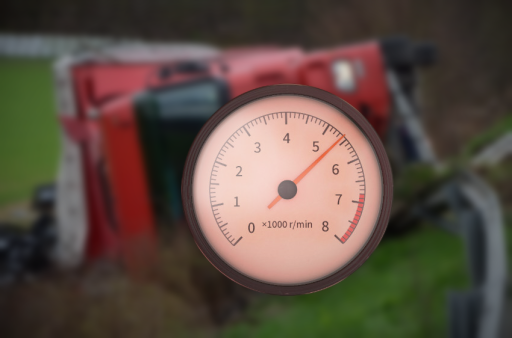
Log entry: 5400 rpm
